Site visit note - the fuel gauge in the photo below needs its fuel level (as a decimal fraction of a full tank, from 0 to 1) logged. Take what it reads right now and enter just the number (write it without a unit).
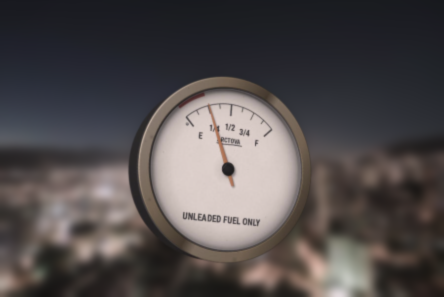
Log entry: 0.25
